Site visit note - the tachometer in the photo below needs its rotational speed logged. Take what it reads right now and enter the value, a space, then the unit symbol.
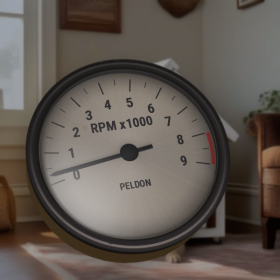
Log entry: 250 rpm
